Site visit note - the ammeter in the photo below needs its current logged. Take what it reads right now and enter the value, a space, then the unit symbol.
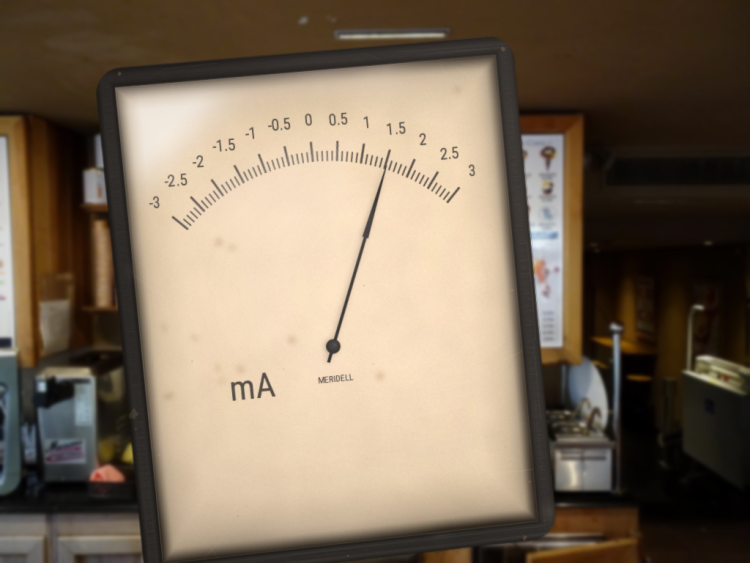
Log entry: 1.5 mA
